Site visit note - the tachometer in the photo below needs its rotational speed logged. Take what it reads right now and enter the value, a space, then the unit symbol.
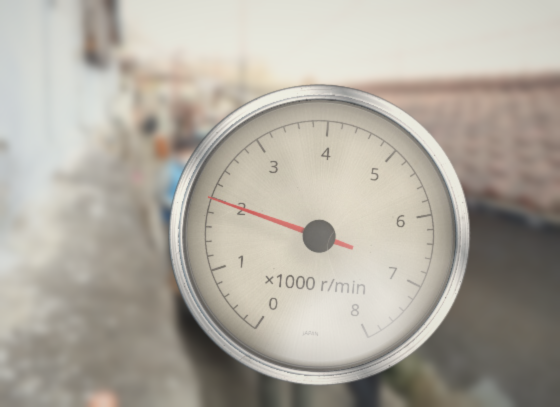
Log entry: 2000 rpm
